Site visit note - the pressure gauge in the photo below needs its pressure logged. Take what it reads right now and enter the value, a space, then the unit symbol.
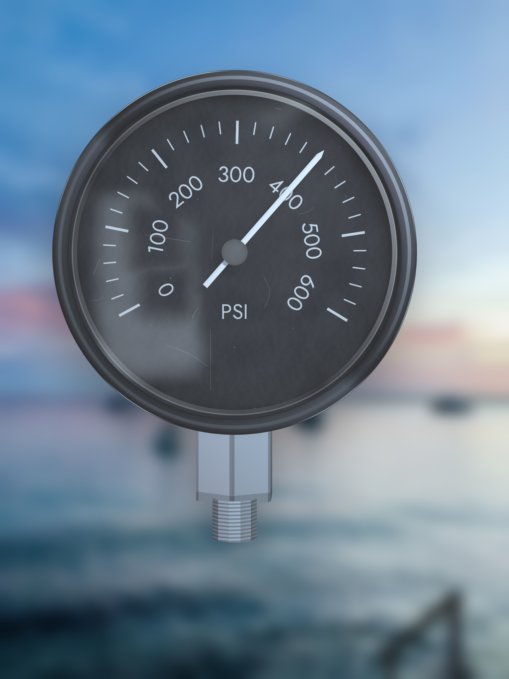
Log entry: 400 psi
